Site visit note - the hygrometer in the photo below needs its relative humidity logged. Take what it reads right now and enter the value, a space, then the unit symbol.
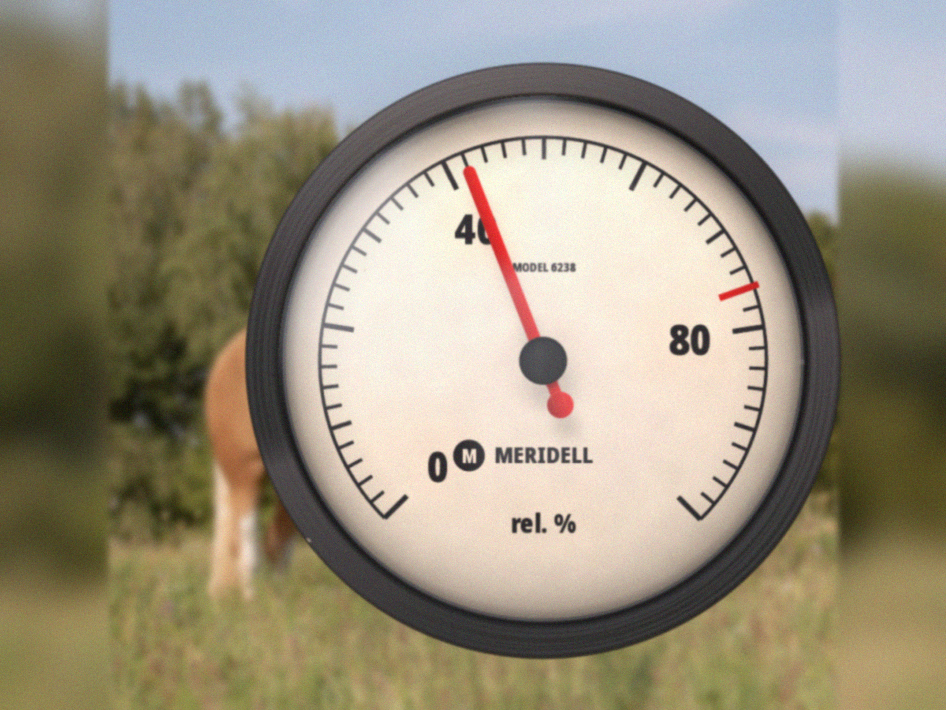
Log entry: 42 %
